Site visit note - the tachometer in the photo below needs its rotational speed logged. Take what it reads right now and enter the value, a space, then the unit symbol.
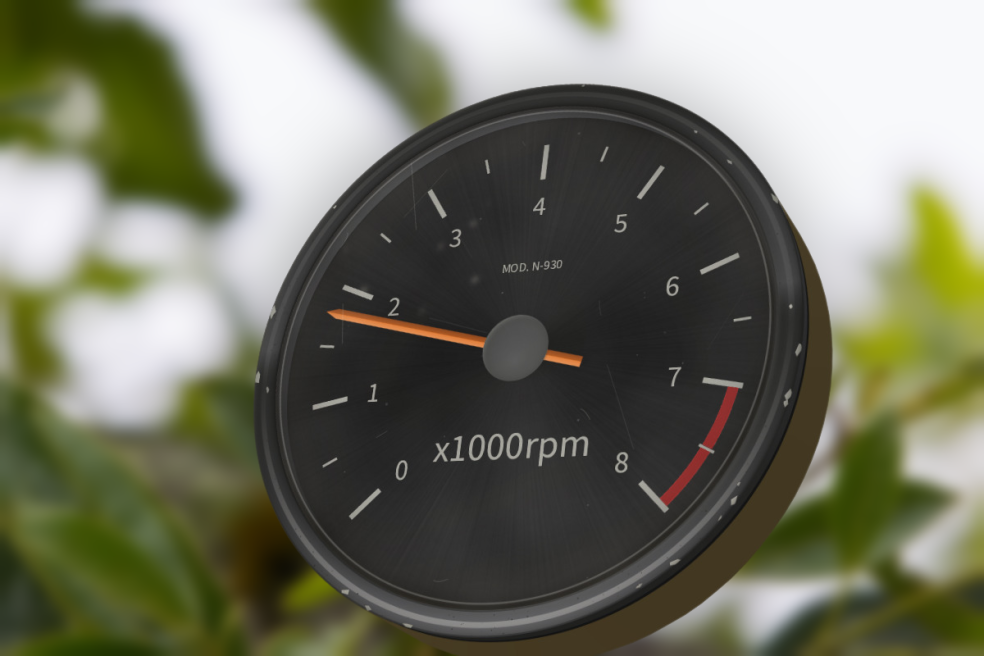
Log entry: 1750 rpm
